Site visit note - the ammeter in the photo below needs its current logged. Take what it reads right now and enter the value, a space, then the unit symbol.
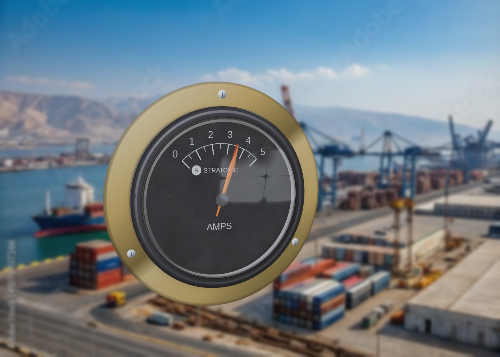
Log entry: 3.5 A
